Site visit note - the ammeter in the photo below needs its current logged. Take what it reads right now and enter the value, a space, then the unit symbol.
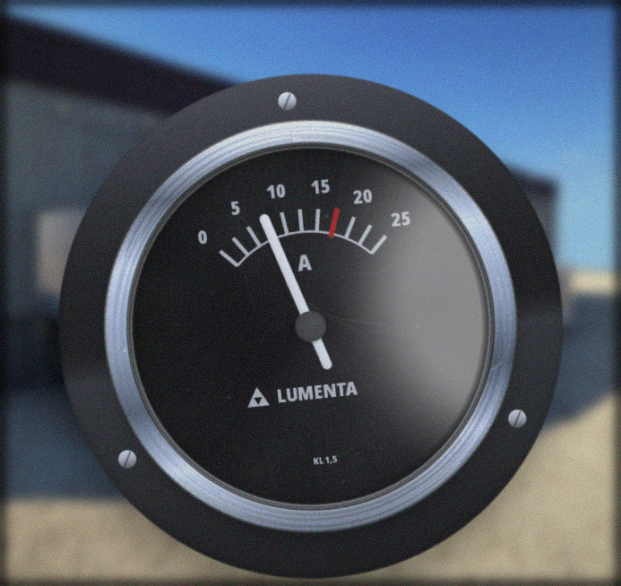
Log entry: 7.5 A
